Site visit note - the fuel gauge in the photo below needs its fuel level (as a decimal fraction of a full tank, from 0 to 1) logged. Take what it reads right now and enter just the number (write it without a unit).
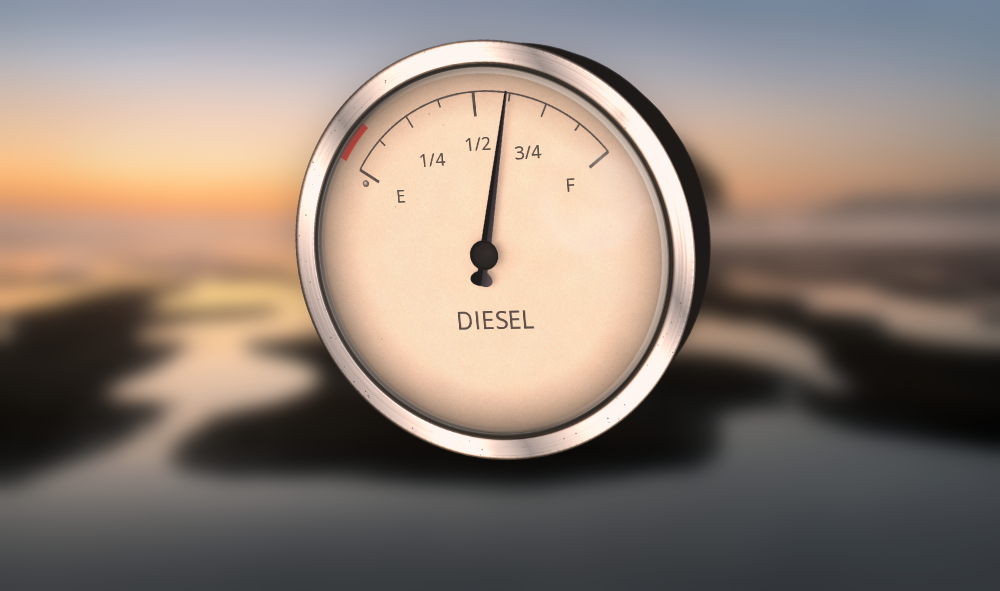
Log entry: 0.625
